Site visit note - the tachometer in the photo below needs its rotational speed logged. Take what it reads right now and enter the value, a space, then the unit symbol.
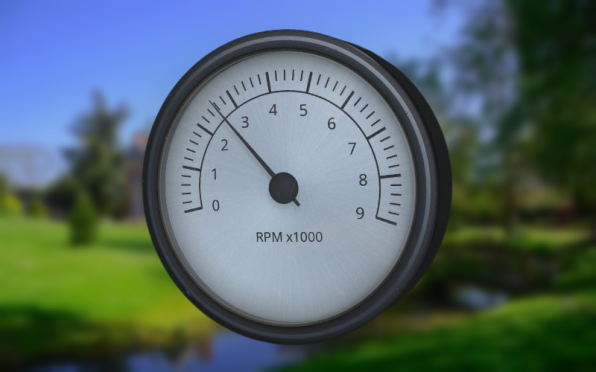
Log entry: 2600 rpm
